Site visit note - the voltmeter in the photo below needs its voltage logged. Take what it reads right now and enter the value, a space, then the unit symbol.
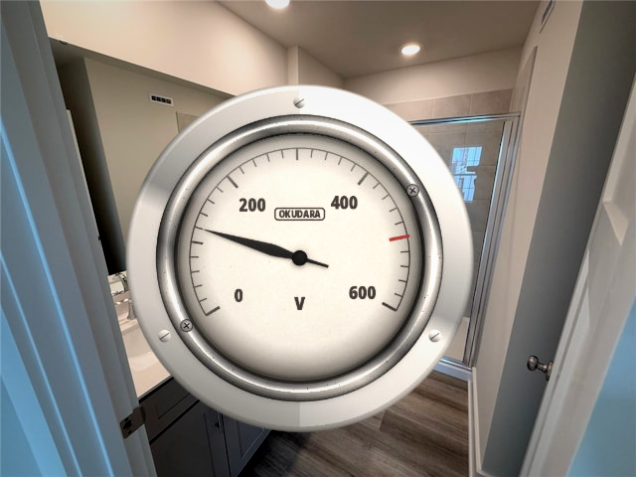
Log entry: 120 V
